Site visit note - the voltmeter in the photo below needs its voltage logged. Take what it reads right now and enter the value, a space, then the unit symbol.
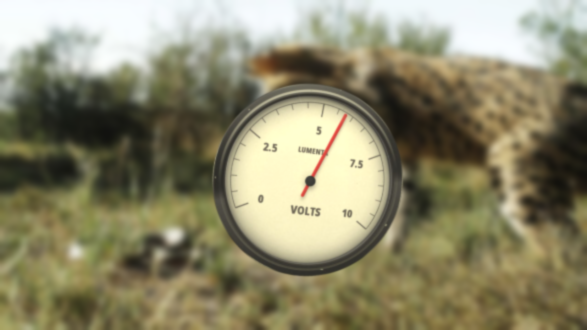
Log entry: 5.75 V
